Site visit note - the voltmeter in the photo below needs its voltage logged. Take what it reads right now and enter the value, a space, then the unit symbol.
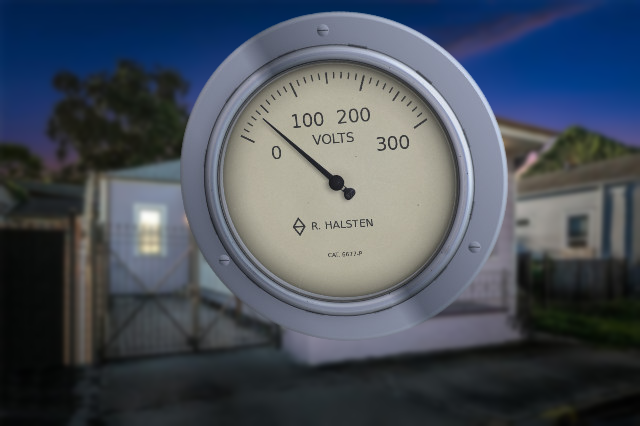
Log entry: 40 V
